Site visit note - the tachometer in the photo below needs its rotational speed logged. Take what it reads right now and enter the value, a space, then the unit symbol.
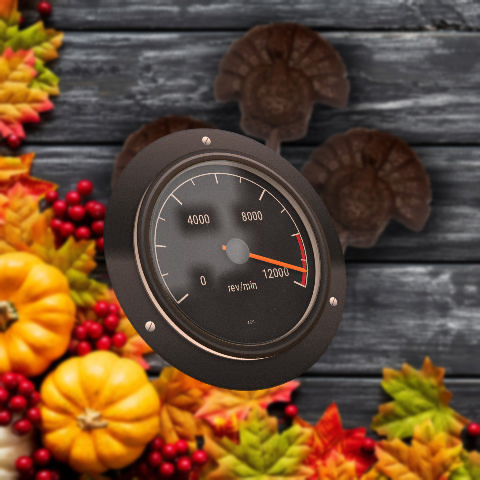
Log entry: 11500 rpm
